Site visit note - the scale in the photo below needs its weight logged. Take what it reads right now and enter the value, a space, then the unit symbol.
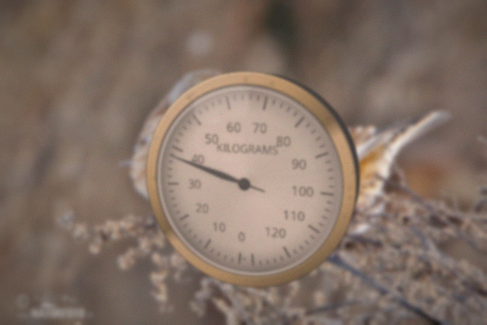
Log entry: 38 kg
